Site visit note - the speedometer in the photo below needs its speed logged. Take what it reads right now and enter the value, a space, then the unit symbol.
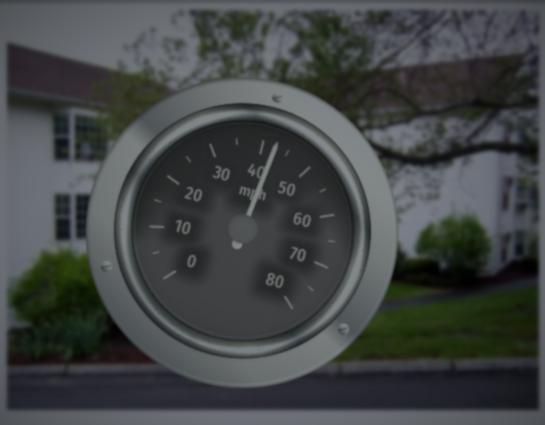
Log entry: 42.5 mph
